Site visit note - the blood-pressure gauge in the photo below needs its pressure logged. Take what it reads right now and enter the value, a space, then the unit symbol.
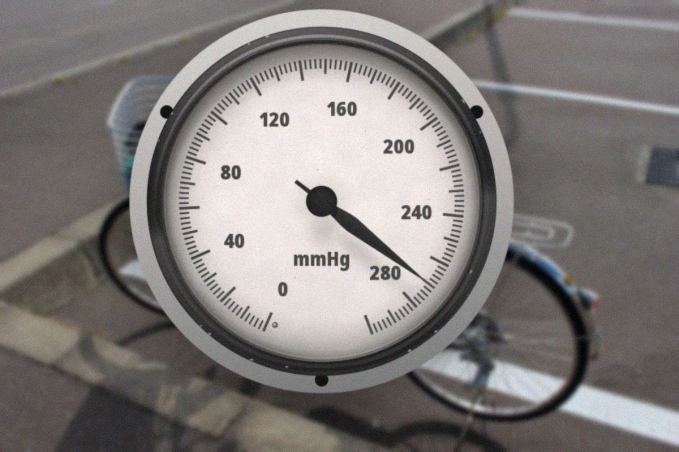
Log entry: 270 mmHg
